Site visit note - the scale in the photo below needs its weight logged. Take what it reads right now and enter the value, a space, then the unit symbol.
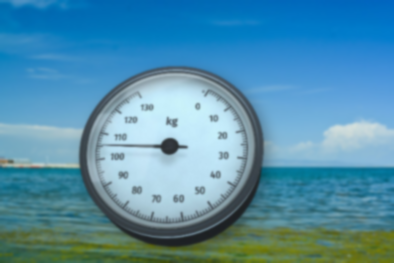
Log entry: 105 kg
